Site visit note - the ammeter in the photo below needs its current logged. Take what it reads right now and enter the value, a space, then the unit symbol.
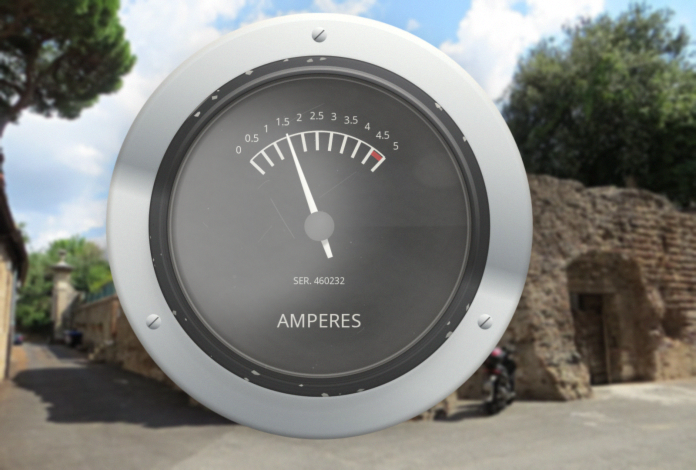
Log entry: 1.5 A
